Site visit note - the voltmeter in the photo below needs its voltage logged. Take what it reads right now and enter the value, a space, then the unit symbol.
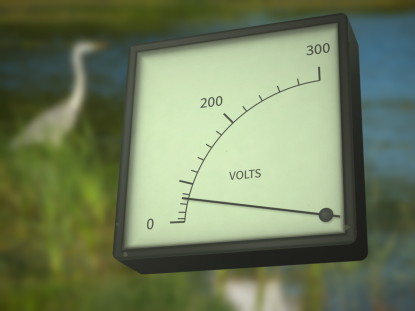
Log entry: 70 V
